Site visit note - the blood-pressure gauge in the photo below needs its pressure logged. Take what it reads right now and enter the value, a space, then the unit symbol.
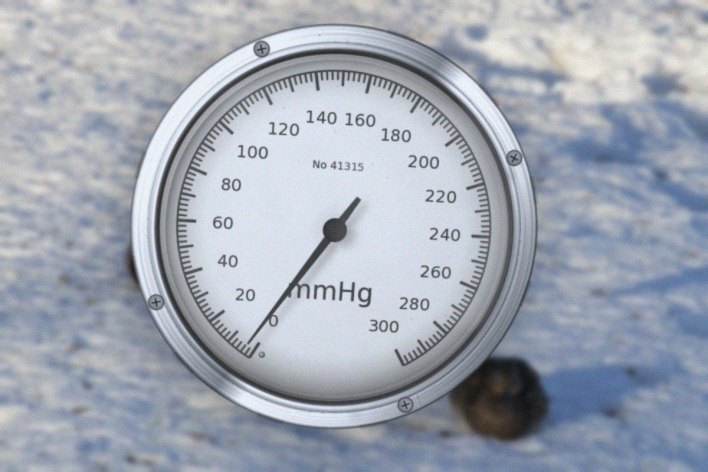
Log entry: 4 mmHg
